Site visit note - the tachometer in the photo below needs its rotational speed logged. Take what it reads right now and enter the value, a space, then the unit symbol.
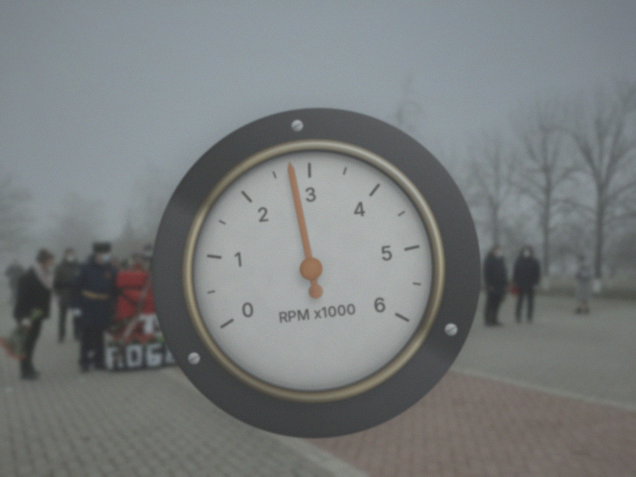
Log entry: 2750 rpm
